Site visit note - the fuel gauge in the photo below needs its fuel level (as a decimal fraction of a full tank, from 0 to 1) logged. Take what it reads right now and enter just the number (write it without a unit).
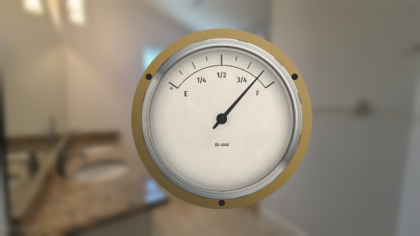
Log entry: 0.875
